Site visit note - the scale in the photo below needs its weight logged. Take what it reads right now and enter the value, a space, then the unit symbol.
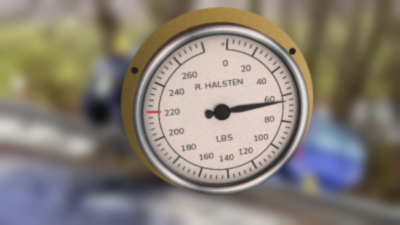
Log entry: 64 lb
